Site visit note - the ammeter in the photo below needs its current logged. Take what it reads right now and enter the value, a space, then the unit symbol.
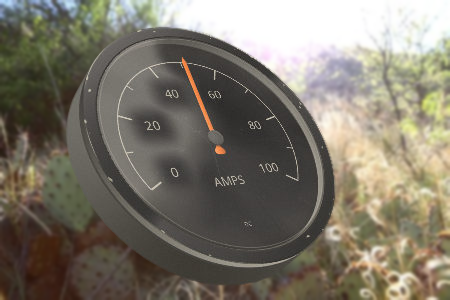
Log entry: 50 A
